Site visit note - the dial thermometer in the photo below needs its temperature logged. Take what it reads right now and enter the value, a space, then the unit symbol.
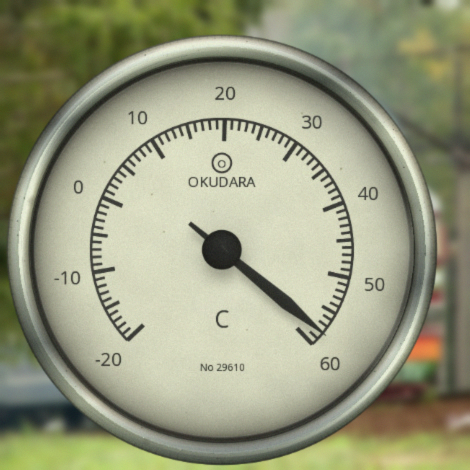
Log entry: 58 °C
